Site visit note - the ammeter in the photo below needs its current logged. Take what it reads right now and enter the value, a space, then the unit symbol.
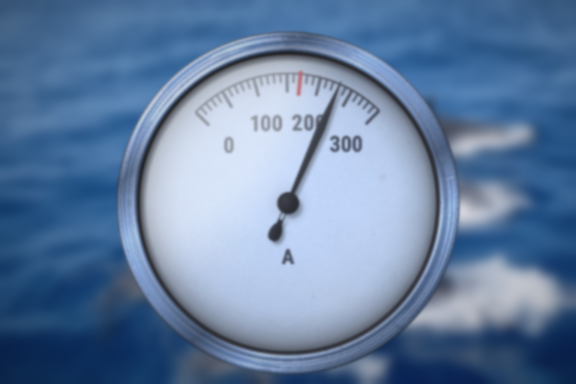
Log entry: 230 A
